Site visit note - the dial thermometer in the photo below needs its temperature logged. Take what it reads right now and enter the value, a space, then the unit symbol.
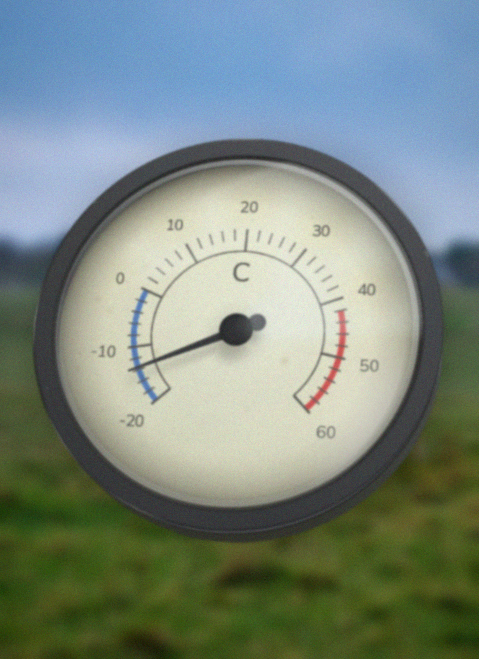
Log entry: -14 °C
